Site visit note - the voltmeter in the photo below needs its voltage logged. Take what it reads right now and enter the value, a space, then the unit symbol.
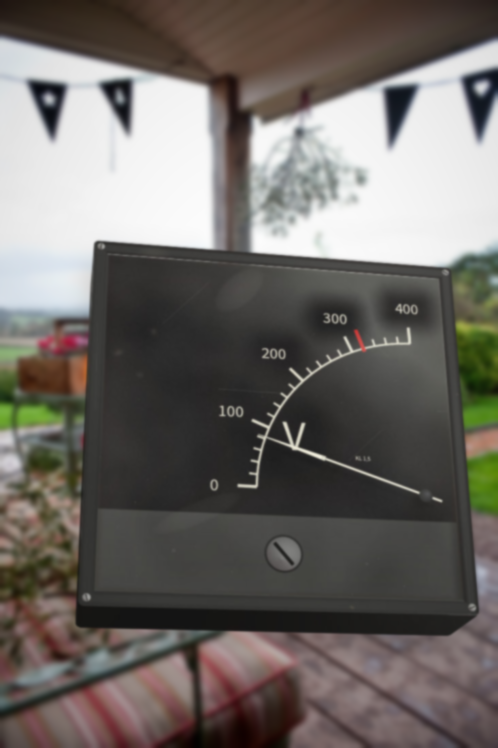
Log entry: 80 V
